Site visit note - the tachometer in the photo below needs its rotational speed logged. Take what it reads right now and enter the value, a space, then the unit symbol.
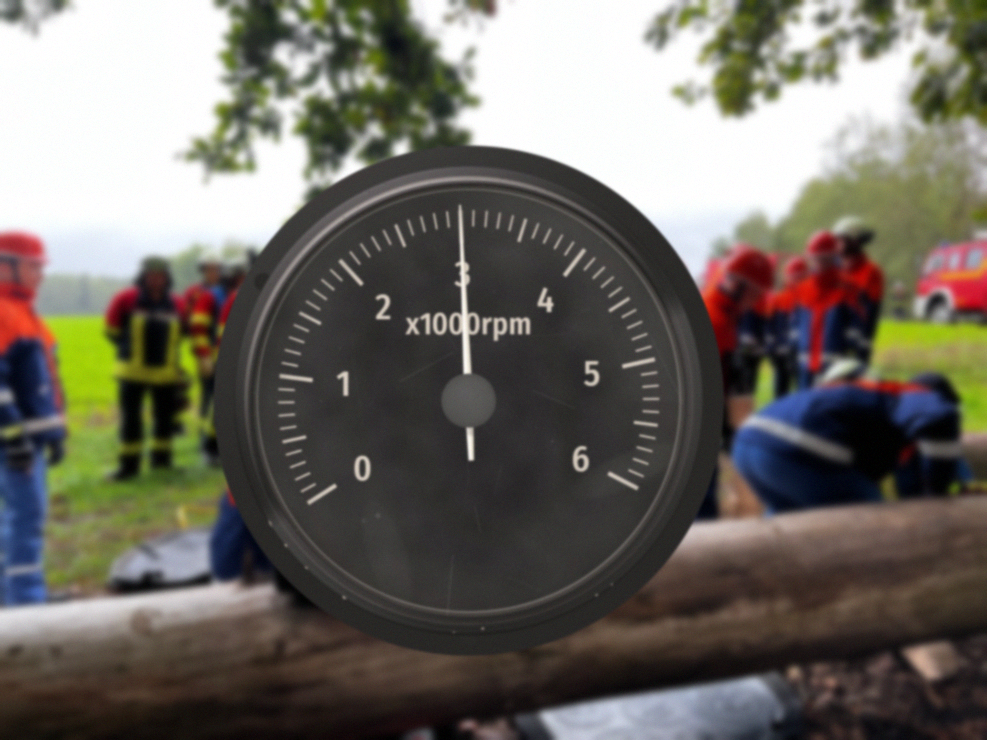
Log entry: 3000 rpm
